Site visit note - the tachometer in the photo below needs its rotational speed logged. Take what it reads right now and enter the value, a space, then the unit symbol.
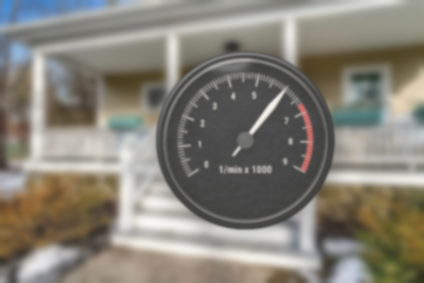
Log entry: 6000 rpm
